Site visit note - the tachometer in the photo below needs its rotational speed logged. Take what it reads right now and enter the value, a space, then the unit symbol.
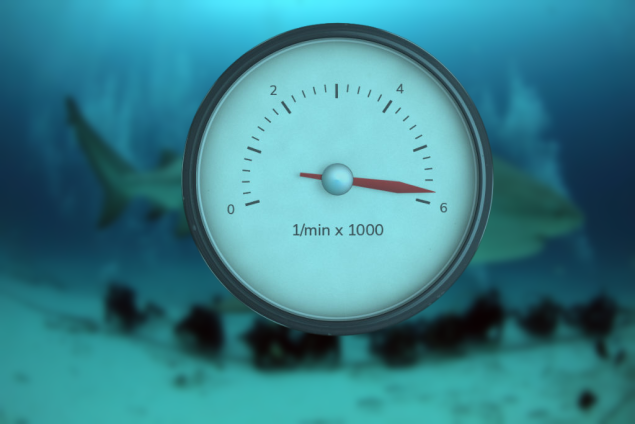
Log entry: 5800 rpm
